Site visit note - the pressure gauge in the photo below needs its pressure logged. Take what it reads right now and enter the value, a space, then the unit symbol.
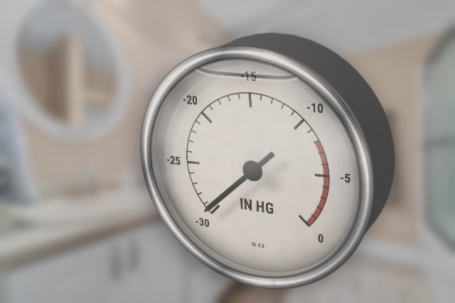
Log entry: -29.5 inHg
